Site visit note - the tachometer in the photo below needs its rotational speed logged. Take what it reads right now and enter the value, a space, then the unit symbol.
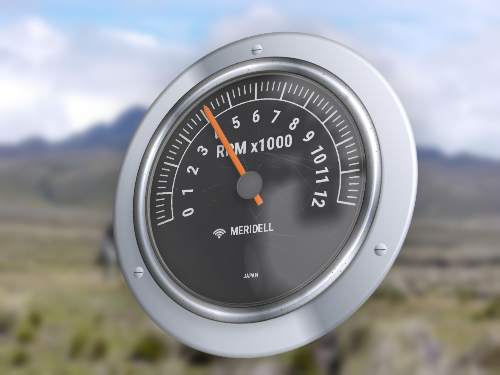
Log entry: 4200 rpm
